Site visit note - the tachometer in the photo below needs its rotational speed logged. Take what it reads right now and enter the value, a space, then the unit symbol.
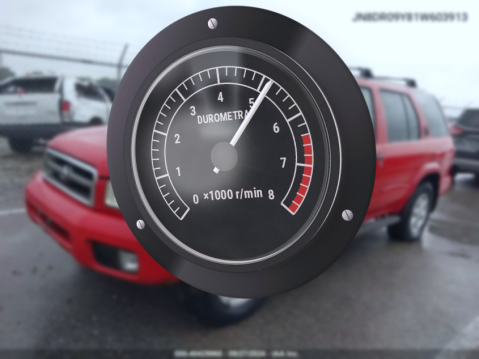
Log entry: 5200 rpm
